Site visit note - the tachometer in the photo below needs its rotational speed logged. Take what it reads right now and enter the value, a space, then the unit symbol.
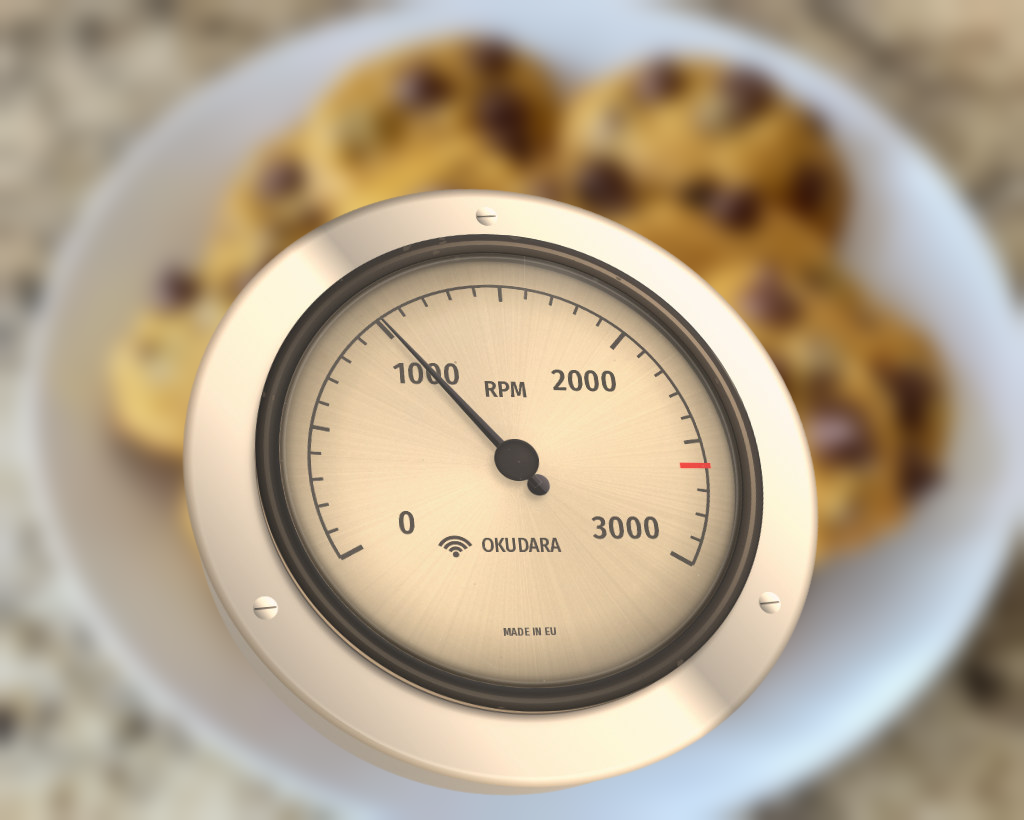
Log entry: 1000 rpm
